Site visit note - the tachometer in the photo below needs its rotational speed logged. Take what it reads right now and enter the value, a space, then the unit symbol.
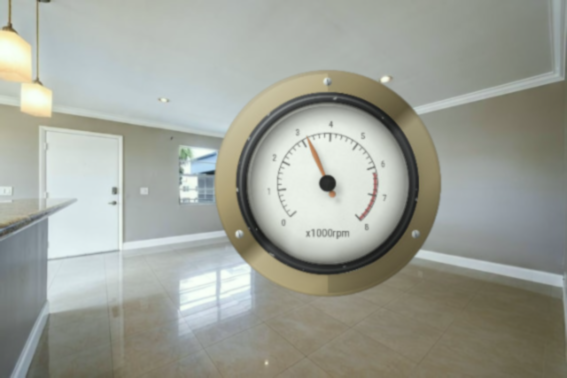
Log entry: 3200 rpm
